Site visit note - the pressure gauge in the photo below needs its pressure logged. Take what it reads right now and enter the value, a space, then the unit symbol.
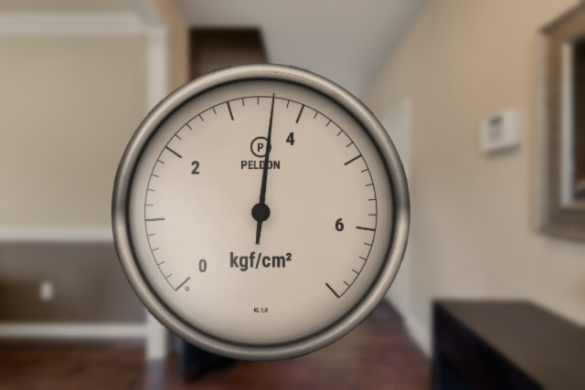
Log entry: 3.6 kg/cm²
